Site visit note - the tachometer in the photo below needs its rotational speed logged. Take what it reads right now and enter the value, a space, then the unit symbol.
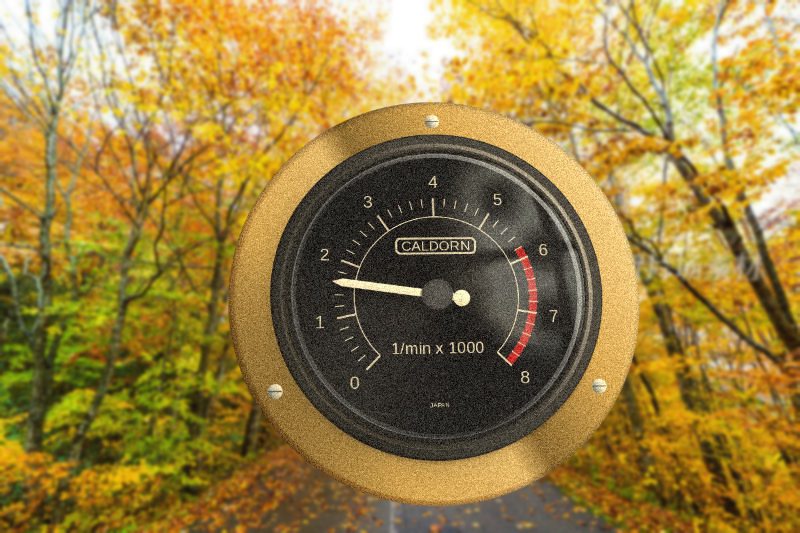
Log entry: 1600 rpm
